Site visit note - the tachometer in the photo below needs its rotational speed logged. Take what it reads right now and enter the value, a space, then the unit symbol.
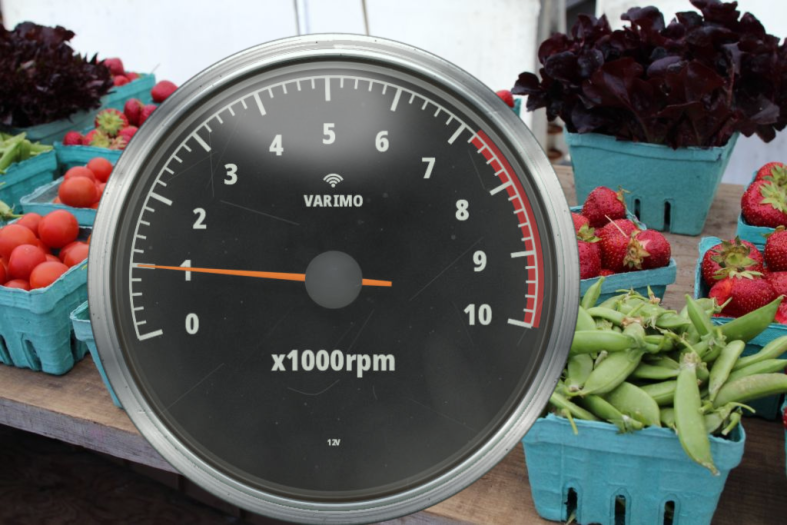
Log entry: 1000 rpm
